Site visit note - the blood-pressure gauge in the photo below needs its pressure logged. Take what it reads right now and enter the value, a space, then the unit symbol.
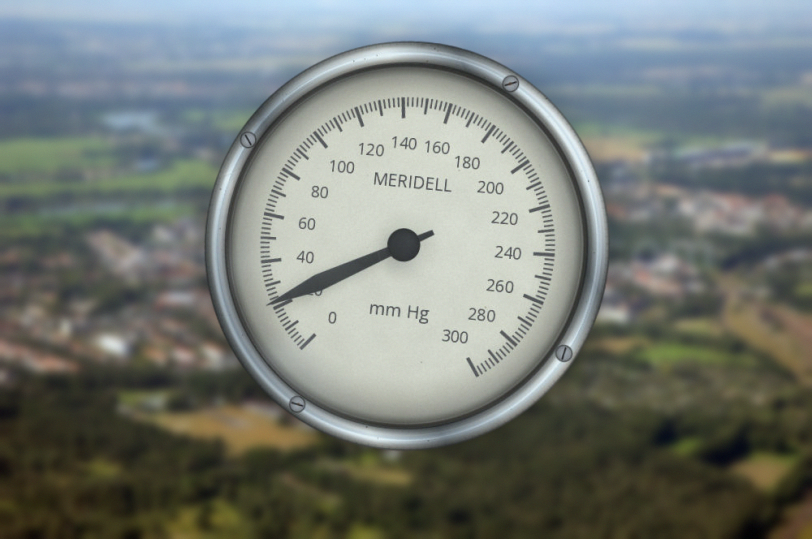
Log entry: 22 mmHg
